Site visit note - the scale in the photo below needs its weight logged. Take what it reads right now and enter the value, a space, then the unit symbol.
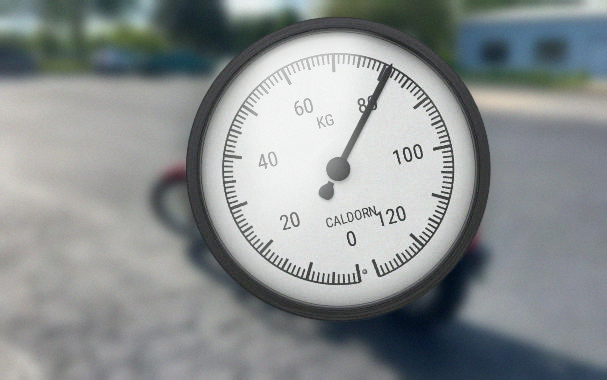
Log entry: 81 kg
